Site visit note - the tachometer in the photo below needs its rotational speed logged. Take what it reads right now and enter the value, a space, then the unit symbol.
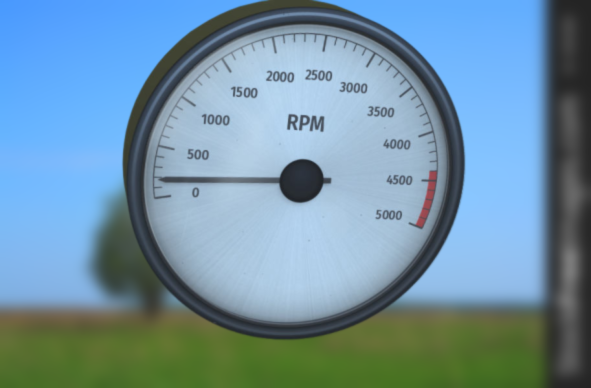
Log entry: 200 rpm
